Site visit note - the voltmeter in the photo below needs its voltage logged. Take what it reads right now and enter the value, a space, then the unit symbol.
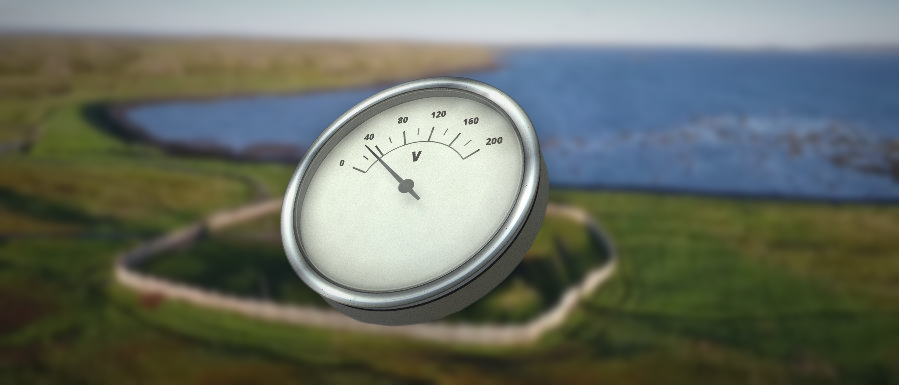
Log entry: 30 V
